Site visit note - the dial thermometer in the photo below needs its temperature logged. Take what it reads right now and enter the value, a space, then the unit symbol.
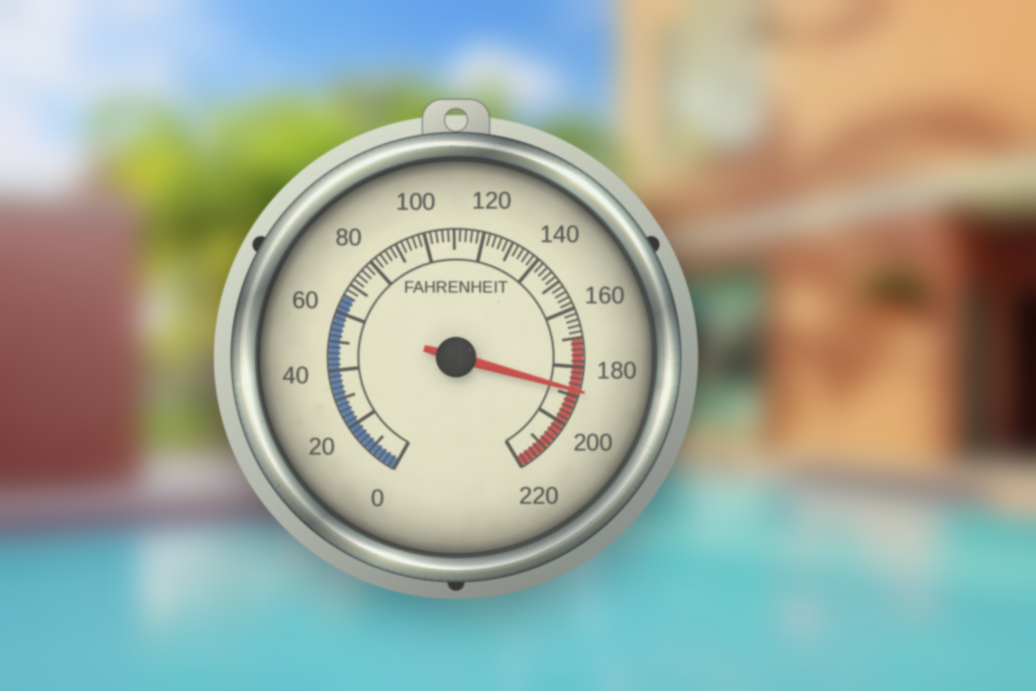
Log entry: 188 °F
